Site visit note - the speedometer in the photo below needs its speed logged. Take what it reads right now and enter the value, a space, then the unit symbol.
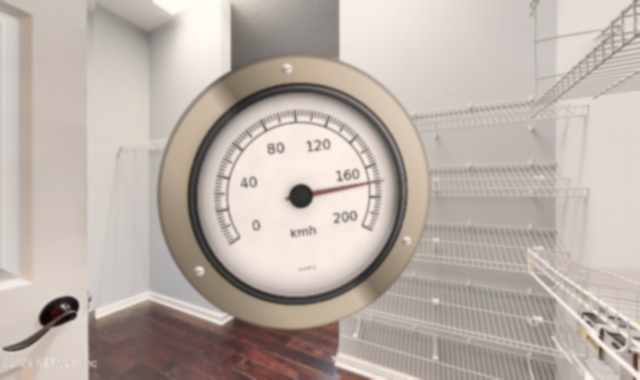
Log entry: 170 km/h
